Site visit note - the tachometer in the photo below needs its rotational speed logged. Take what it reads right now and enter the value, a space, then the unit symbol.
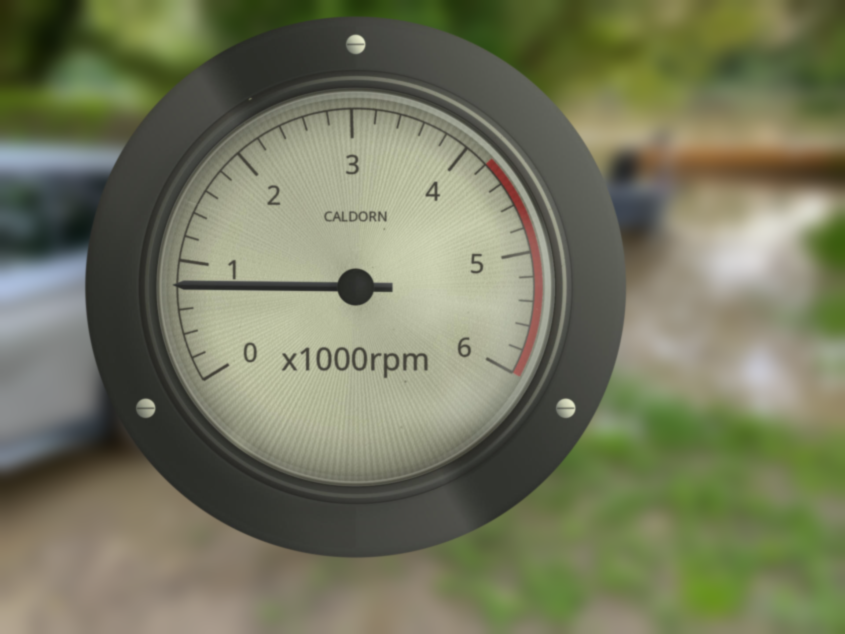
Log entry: 800 rpm
